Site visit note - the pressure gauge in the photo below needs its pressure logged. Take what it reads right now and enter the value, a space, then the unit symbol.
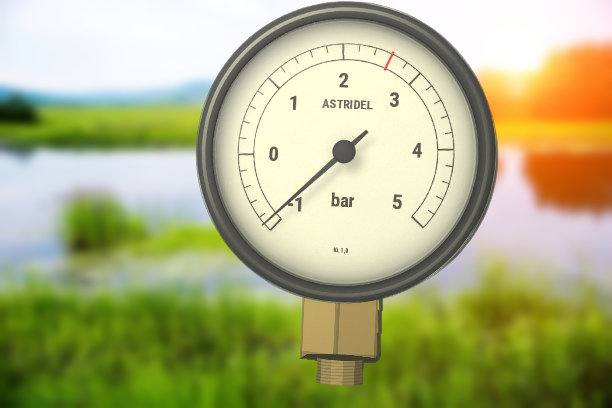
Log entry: -0.9 bar
